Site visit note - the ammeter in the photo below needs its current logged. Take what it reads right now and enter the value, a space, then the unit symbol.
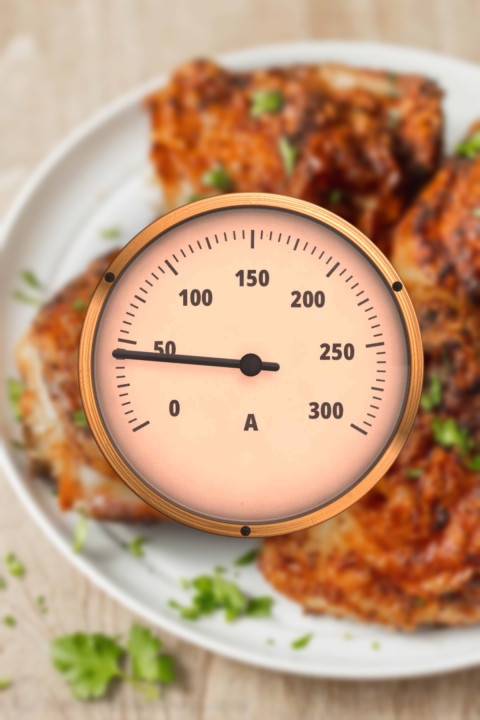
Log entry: 42.5 A
